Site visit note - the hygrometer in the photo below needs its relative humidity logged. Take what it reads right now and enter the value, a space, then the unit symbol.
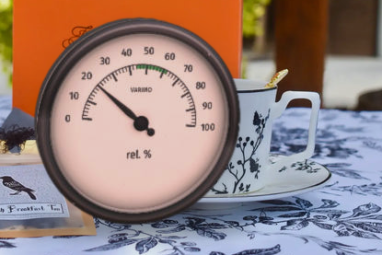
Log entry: 20 %
